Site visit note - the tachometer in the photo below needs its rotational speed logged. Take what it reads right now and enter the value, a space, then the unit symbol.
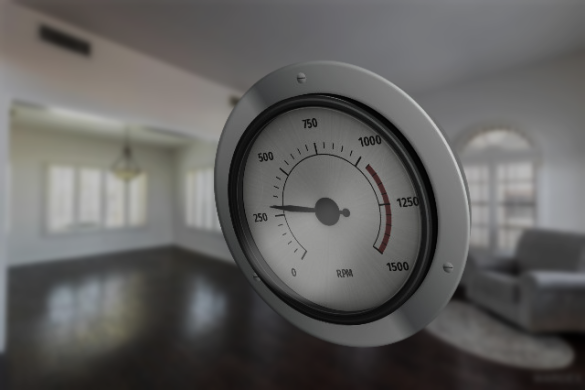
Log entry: 300 rpm
